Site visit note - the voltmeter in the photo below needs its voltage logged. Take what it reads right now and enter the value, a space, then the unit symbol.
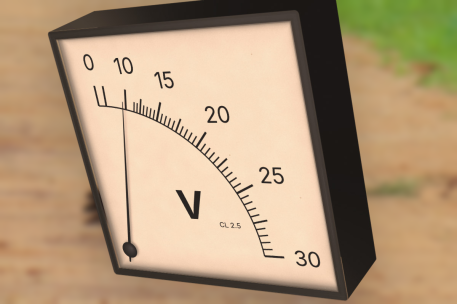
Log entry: 10 V
